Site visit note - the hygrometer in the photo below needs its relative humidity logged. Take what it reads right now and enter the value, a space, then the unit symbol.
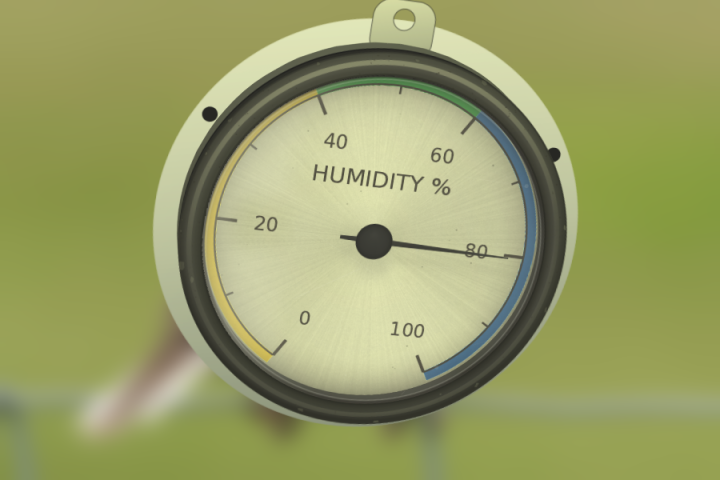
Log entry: 80 %
